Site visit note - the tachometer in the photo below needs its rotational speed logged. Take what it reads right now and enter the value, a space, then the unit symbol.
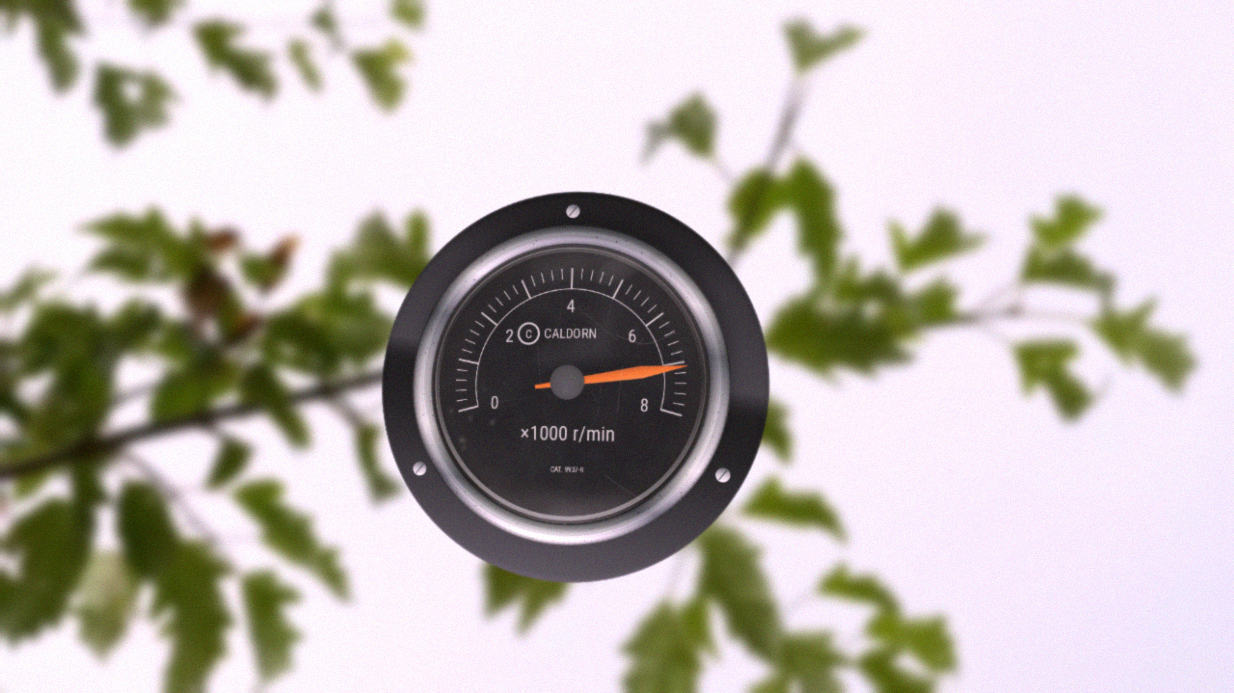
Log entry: 7100 rpm
